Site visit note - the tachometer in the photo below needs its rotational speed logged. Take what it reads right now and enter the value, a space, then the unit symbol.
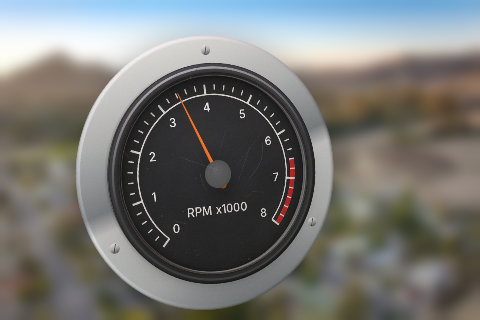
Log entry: 3400 rpm
